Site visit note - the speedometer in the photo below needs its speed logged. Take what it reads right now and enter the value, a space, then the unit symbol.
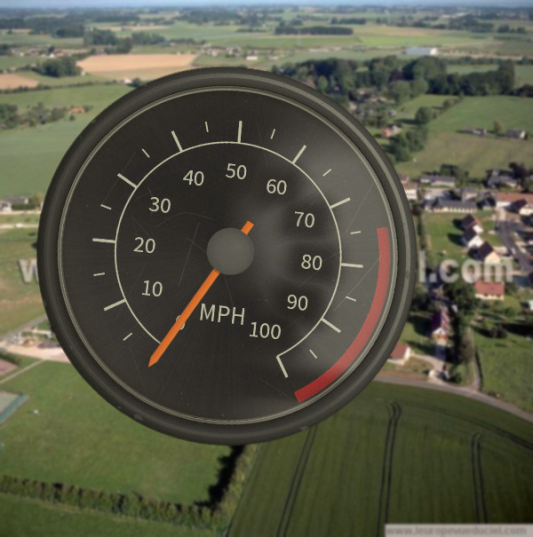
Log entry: 0 mph
